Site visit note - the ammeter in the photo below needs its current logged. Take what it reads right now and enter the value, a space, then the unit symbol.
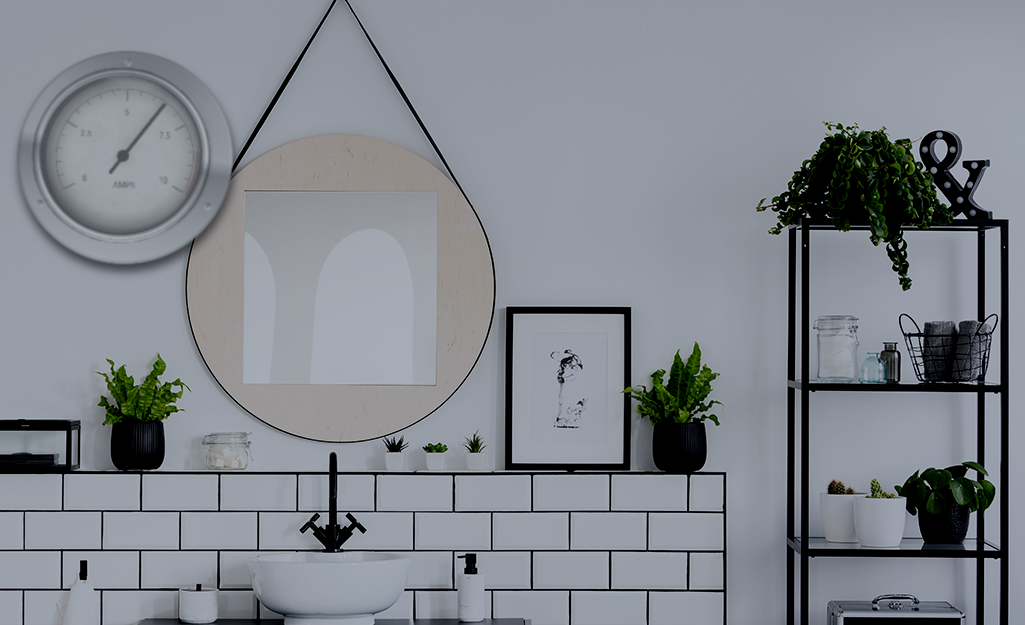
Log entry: 6.5 A
